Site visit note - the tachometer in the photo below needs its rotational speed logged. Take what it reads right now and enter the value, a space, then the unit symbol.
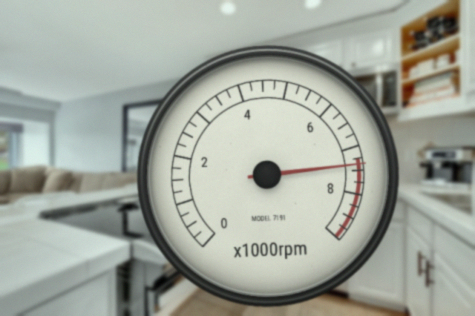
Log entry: 7375 rpm
